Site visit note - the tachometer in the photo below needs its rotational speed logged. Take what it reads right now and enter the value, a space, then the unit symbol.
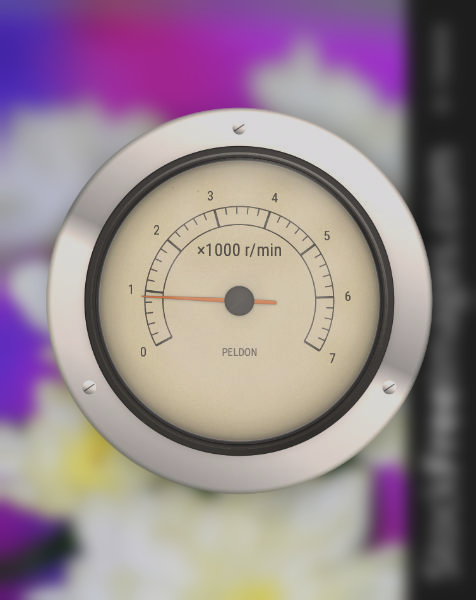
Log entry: 900 rpm
